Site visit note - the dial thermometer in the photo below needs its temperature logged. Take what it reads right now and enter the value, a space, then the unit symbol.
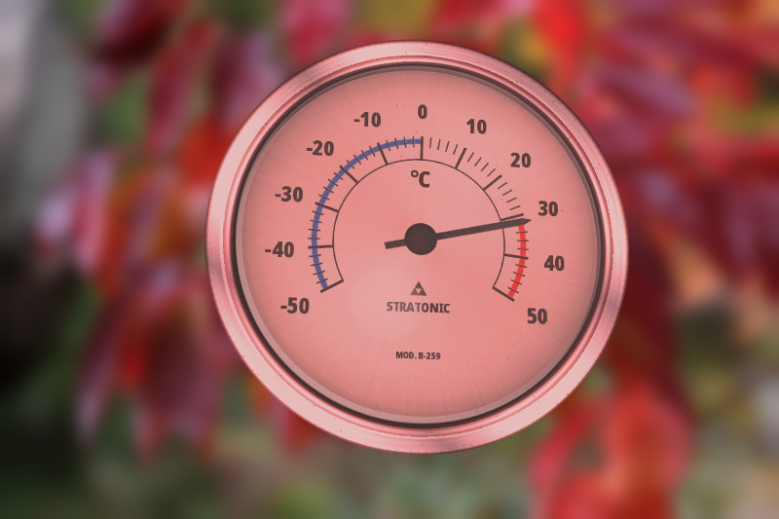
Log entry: 32 °C
